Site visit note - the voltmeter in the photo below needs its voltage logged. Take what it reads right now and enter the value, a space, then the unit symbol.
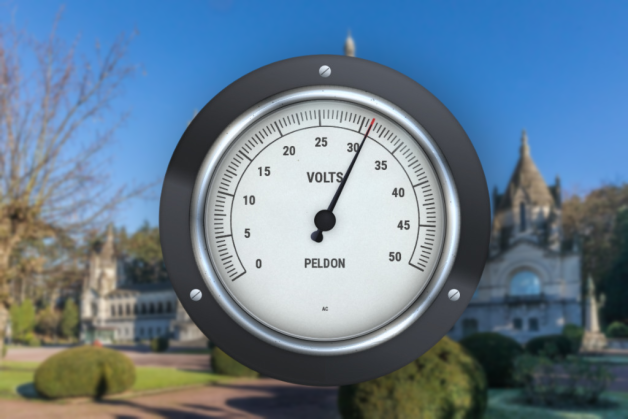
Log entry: 31 V
